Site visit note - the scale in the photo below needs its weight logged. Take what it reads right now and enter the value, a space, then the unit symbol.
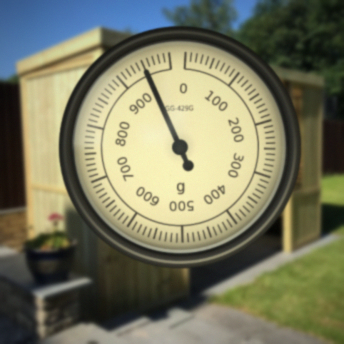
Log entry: 950 g
